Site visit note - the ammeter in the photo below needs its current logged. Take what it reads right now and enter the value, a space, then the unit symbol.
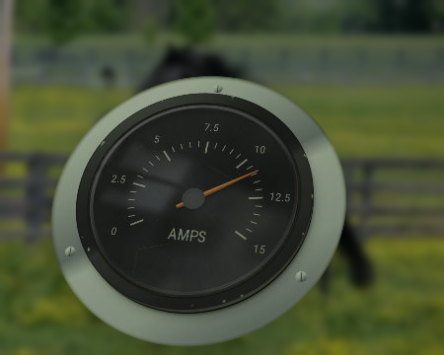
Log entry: 11 A
